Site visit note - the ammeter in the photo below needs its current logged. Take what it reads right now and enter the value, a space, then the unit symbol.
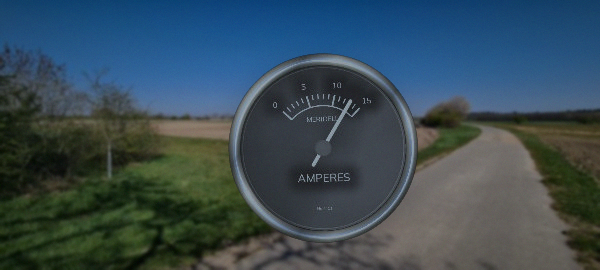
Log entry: 13 A
